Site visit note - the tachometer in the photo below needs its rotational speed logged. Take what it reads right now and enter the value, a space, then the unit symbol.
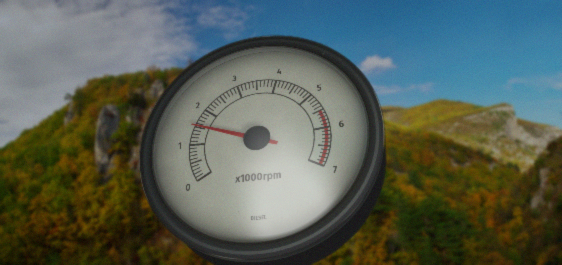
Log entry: 1500 rpm
